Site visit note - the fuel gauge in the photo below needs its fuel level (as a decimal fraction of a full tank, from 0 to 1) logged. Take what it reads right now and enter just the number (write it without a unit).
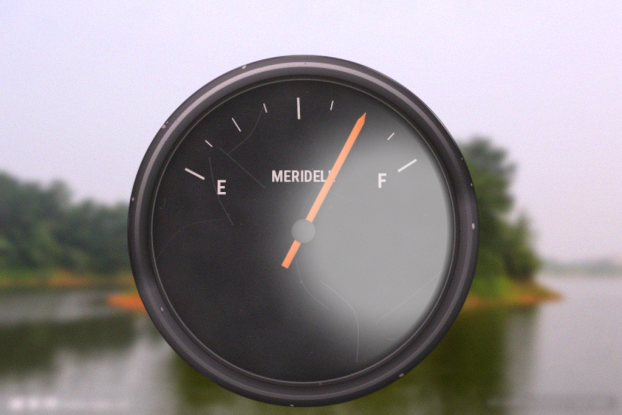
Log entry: 0.75
